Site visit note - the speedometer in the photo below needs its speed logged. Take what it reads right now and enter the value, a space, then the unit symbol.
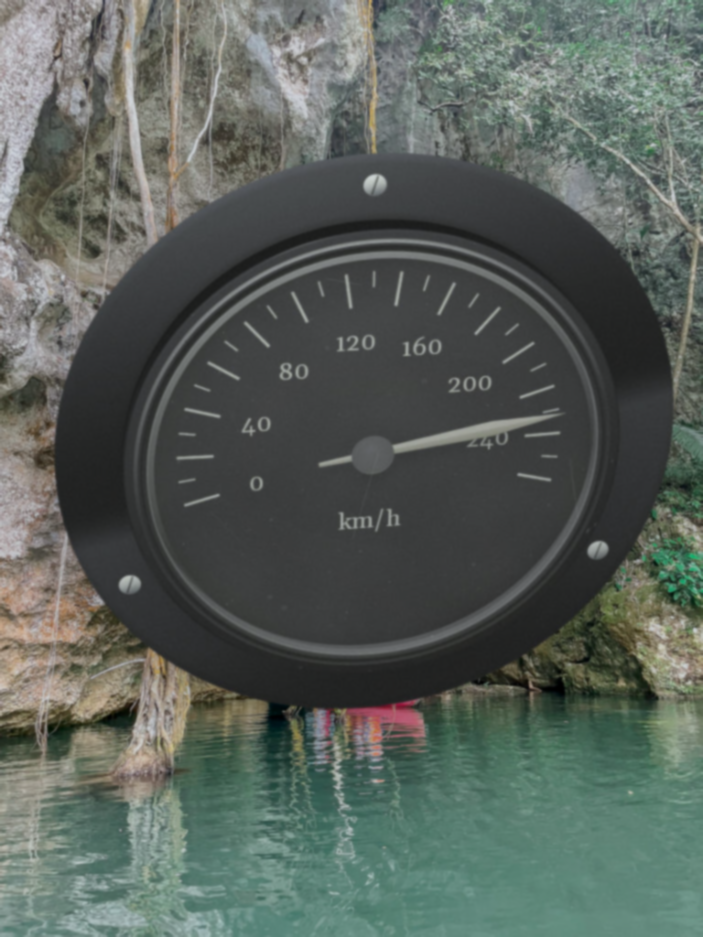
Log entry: 230 km/h
